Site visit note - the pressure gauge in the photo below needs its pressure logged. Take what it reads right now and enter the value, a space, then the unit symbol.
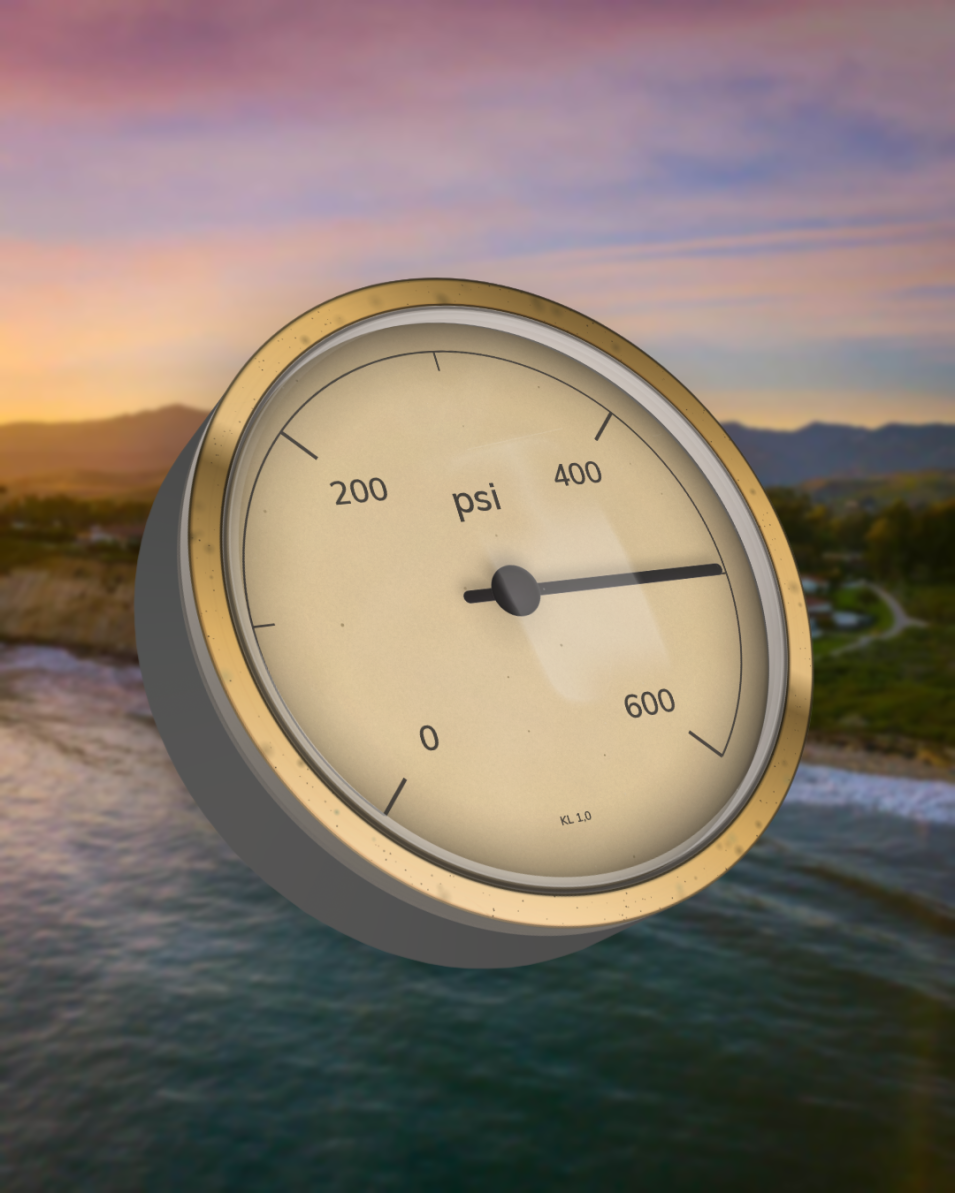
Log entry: 500 psi
